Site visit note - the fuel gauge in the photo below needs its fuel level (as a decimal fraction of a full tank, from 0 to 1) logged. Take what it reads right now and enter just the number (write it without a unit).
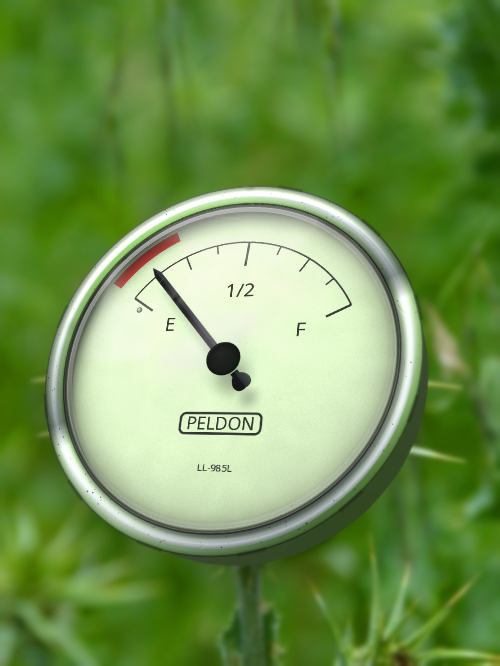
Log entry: 0.125
